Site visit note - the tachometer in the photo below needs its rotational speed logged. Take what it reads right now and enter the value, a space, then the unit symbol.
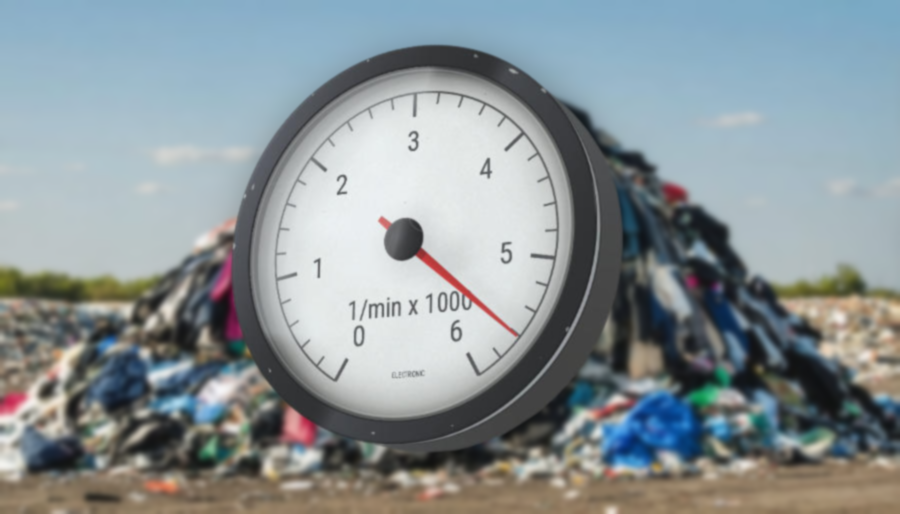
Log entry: 5600 rpm
